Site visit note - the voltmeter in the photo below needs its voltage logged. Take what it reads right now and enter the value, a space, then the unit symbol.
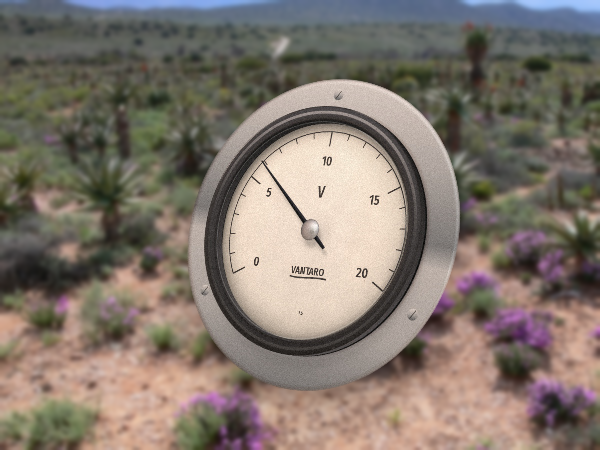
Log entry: 6 V
